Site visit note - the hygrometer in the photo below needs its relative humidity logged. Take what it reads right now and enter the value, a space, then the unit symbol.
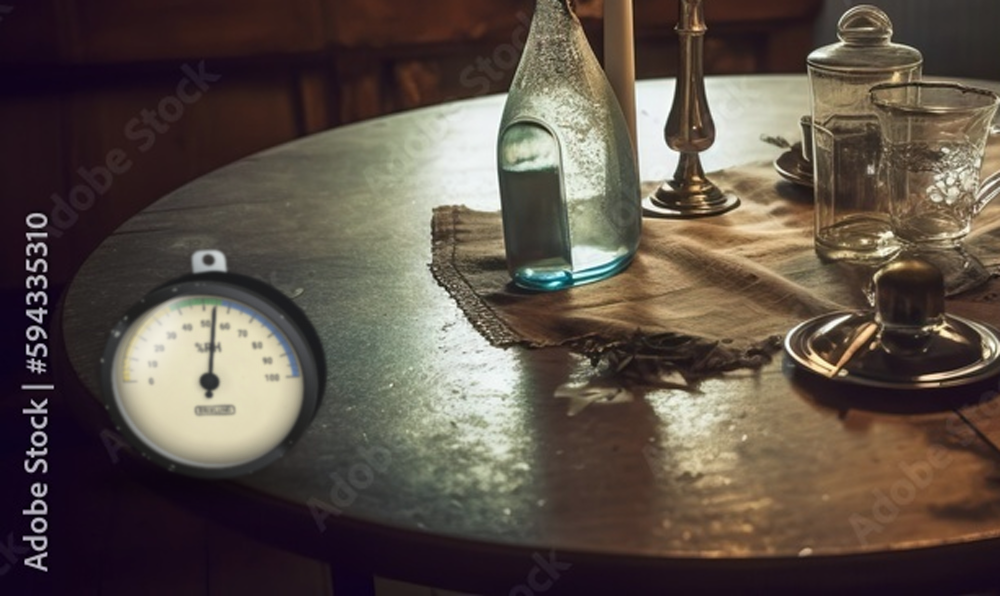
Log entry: 55 %
